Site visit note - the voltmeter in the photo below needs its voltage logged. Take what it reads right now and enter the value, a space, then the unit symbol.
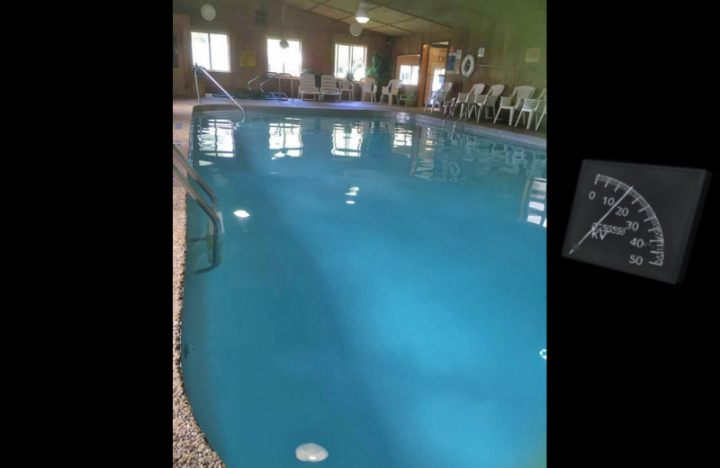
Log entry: 15 kV
